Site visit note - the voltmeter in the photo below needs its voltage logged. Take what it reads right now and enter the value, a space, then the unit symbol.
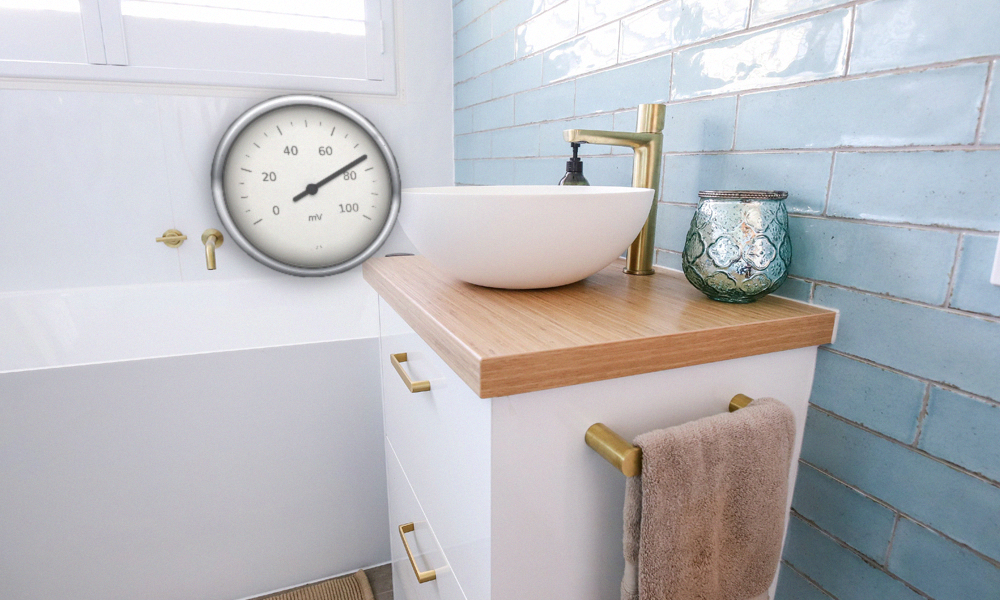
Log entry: 75 mV
